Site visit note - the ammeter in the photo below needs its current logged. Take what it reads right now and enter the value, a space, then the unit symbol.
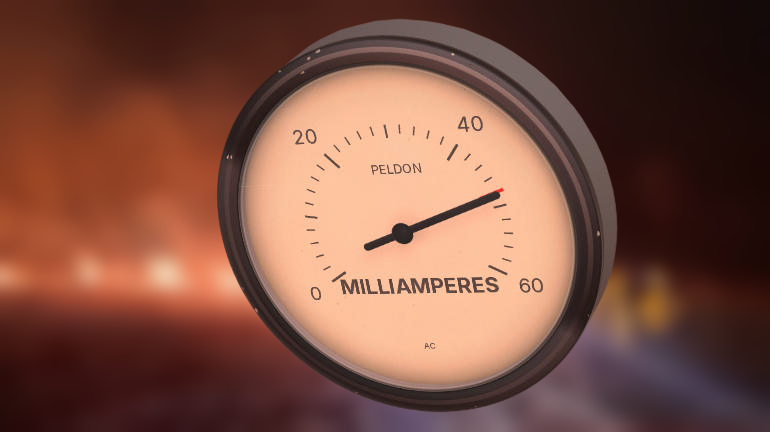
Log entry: 48 mA
